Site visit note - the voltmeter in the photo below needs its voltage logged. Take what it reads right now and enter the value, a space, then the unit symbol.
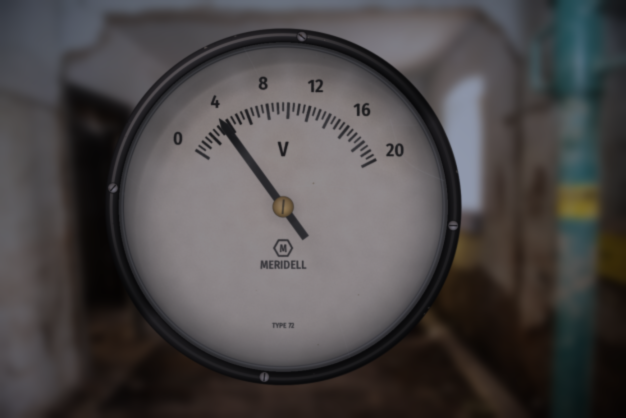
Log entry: 3.5 V
